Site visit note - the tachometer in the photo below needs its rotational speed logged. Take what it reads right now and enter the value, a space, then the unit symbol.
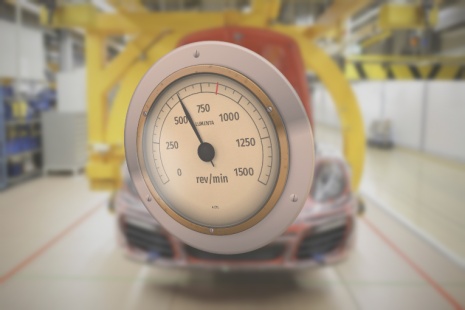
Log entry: 600 rpm
